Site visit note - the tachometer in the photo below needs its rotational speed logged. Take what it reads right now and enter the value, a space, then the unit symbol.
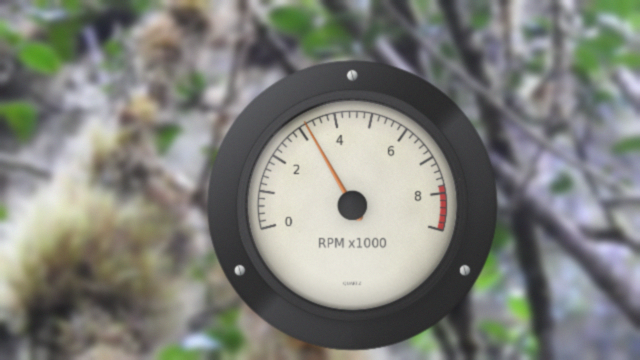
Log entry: 3200 rpm
